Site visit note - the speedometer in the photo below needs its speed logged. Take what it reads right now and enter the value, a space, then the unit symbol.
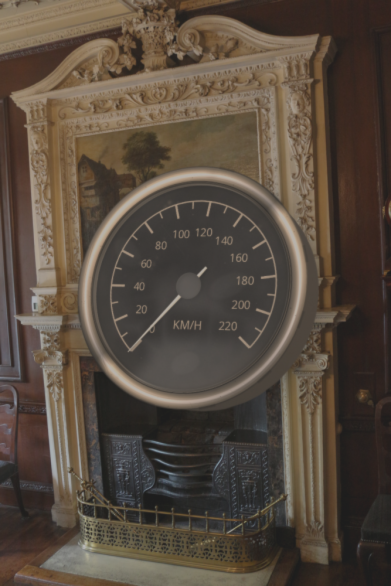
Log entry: 0 km/h
